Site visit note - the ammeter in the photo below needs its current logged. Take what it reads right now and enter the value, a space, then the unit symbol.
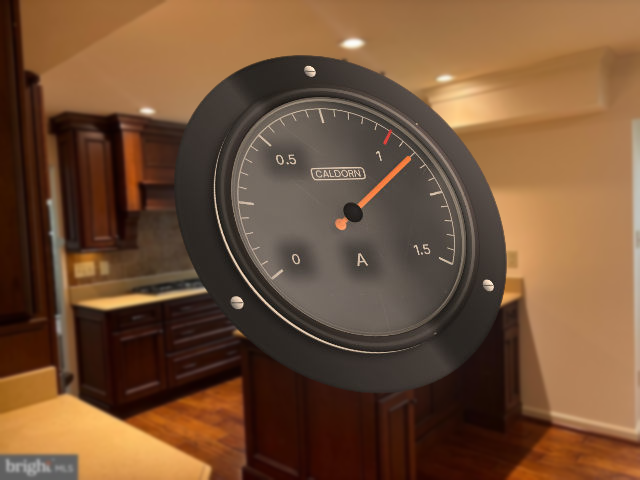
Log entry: 1.1 A
